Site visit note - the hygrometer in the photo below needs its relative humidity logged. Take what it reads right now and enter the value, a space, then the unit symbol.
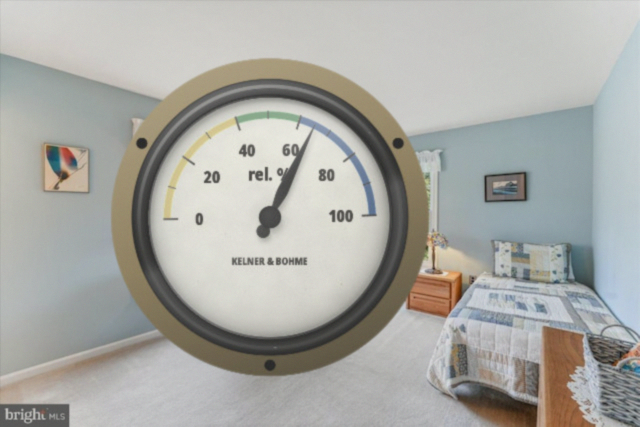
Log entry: 65 %
